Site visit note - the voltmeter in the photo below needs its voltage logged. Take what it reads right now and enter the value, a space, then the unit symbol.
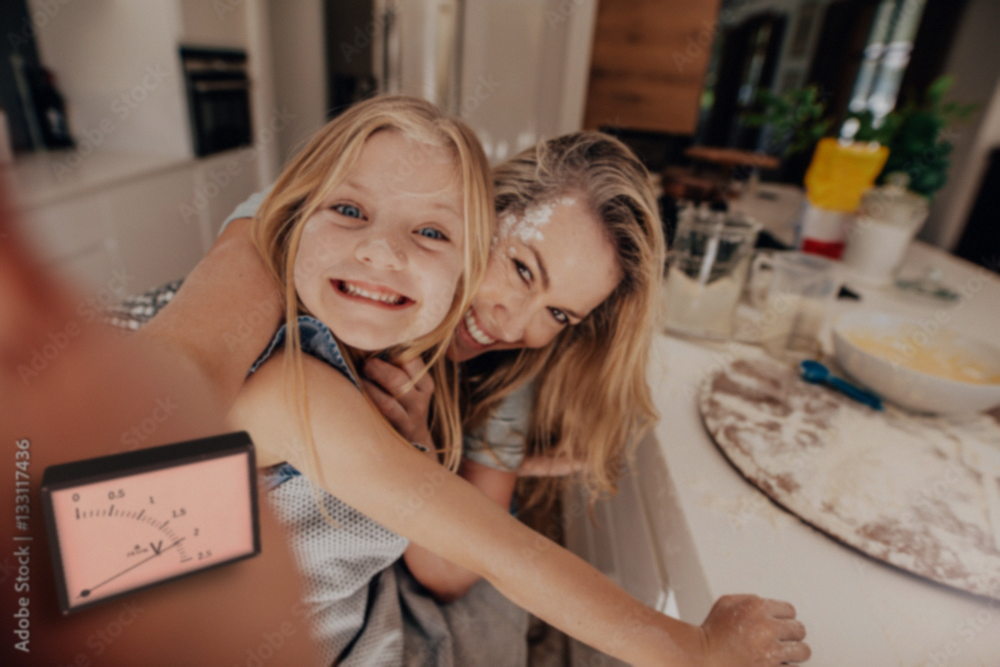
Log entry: 2 V
